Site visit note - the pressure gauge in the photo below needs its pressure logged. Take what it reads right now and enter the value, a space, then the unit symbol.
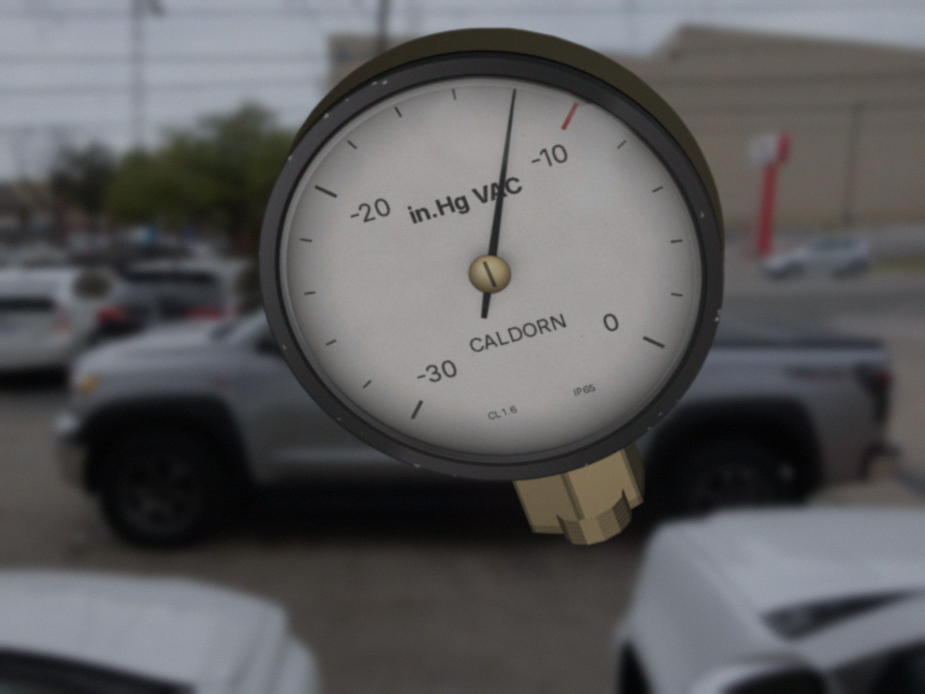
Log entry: -12 inHg
